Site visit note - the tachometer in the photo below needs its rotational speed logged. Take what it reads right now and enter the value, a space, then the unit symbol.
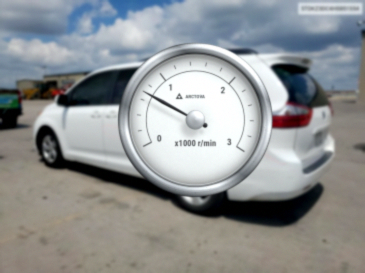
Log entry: 700 rpm
